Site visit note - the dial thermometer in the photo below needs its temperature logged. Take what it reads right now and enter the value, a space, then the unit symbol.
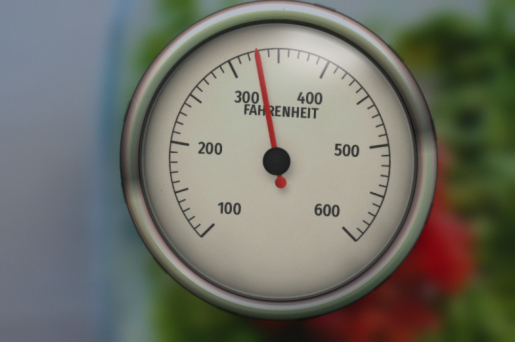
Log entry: 330 °F
